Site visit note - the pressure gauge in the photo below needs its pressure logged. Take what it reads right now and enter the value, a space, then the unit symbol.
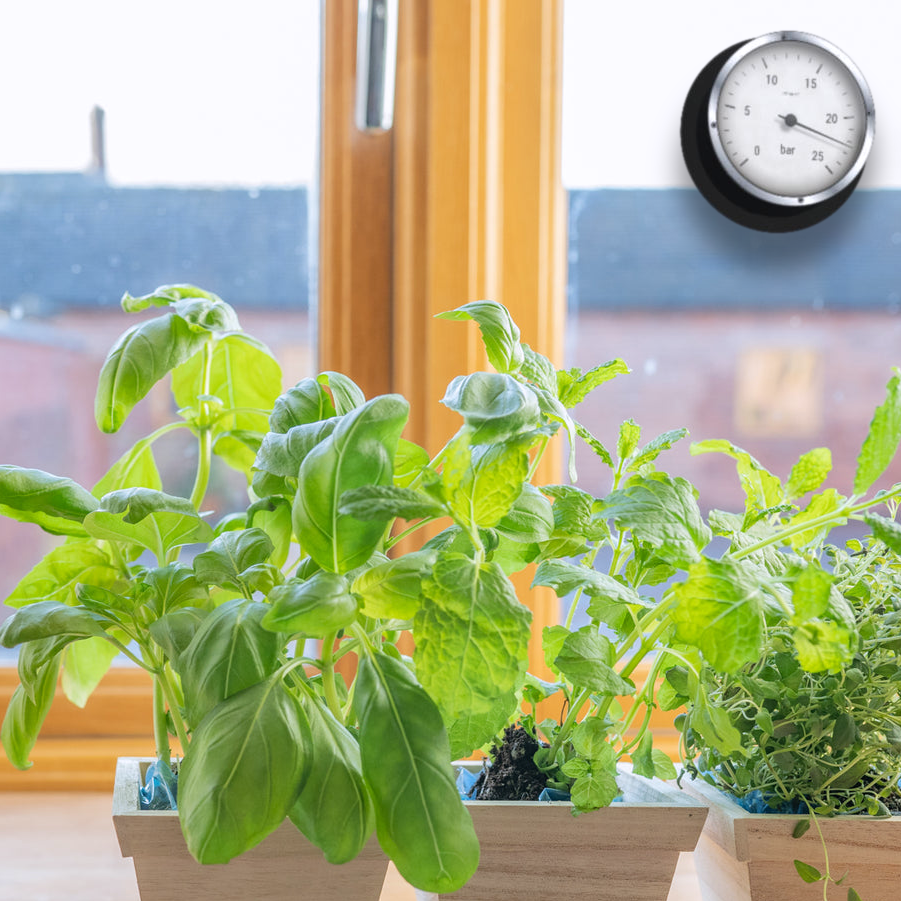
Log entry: 22.5 bar
